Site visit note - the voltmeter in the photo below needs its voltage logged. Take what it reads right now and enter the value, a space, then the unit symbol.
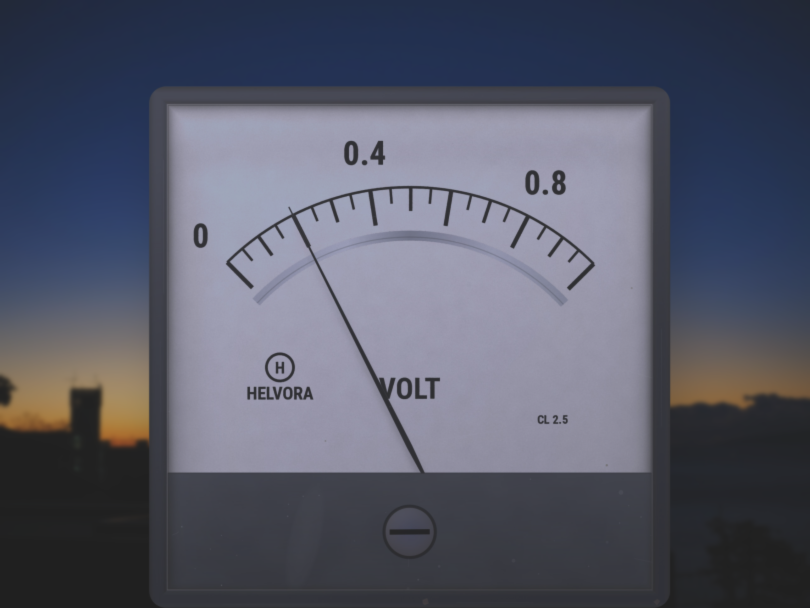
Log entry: 0.2 V
